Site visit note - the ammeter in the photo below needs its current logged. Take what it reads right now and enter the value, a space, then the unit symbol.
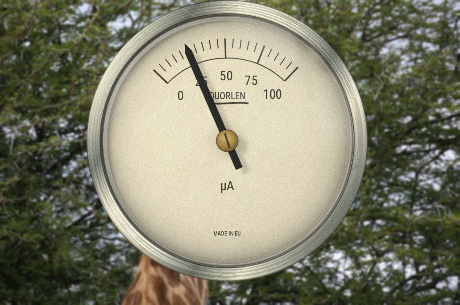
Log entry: 25 µA
